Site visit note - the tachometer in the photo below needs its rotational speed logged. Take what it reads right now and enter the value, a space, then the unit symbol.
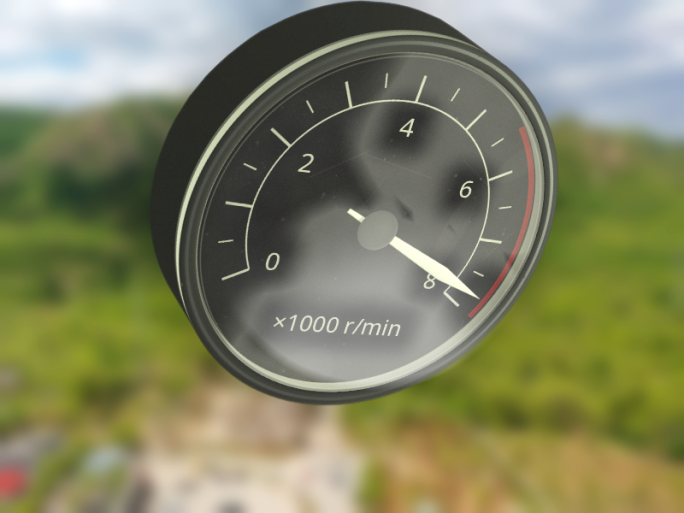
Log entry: 7750 rpm
